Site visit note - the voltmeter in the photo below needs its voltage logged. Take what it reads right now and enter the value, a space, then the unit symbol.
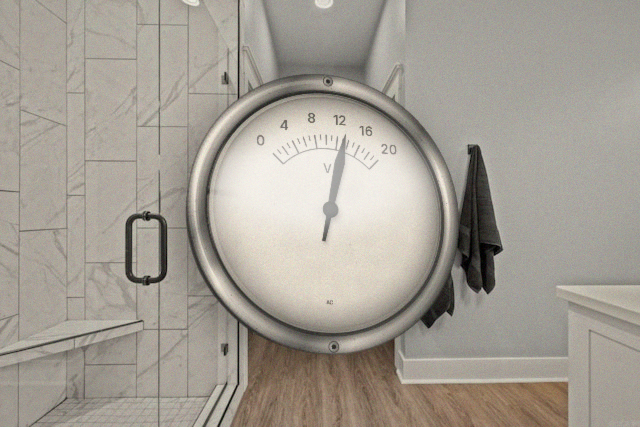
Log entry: 13 V
